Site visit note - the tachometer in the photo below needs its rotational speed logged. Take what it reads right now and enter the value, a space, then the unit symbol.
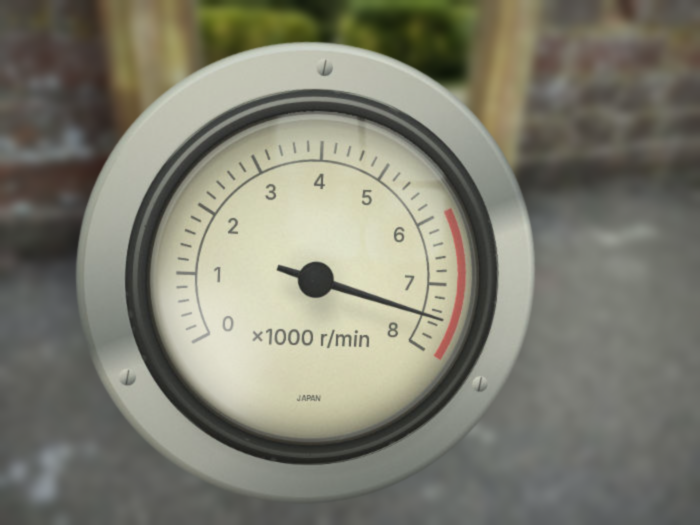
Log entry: 7500 rpm
